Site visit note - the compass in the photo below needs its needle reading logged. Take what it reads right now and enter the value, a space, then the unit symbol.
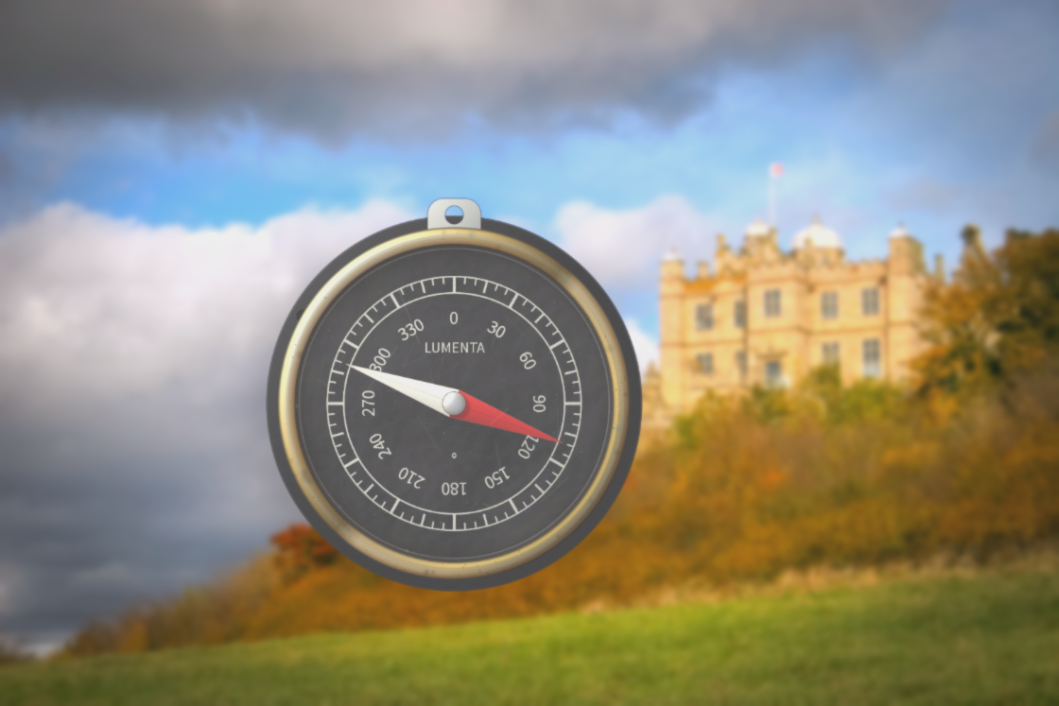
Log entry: 110 °
